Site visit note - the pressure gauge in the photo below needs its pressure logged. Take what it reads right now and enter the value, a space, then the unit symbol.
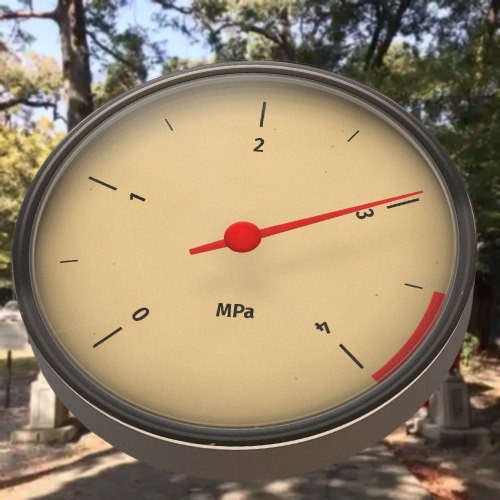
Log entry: 3 MPa
